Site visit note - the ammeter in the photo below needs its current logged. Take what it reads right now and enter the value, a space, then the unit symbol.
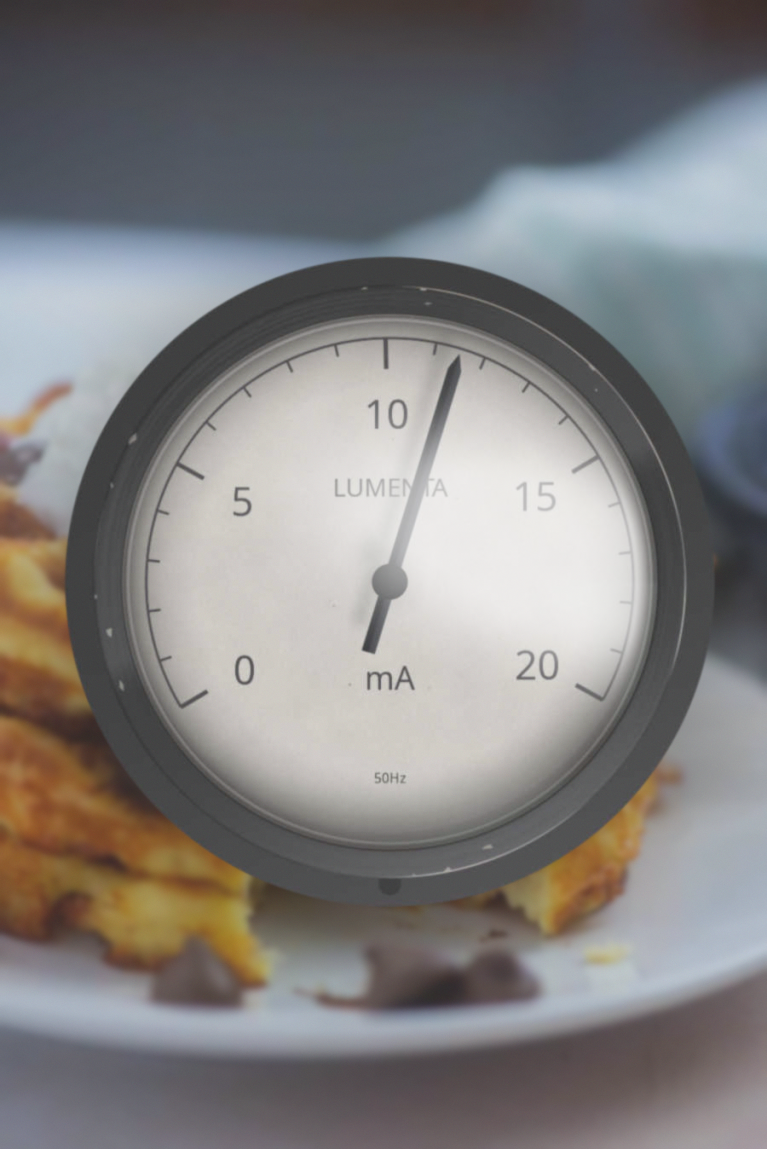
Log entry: 11.5 mA
